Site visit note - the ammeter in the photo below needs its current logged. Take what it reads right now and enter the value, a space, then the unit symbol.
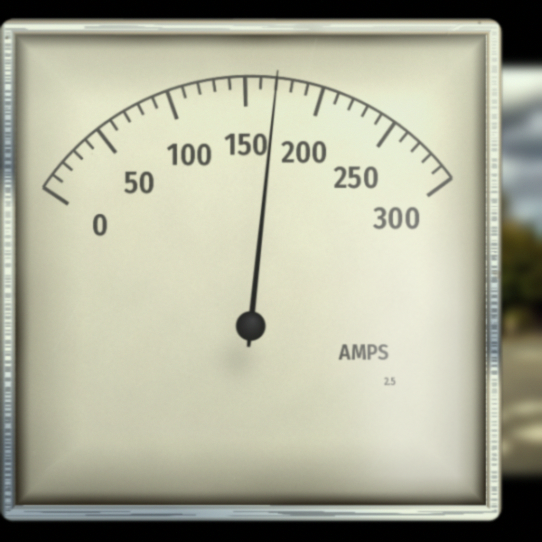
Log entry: 170 A
